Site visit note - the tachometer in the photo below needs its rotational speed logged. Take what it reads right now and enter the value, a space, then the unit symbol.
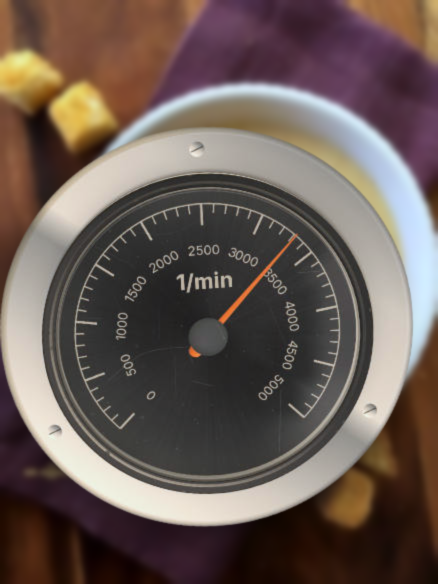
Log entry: 3300 rpm
